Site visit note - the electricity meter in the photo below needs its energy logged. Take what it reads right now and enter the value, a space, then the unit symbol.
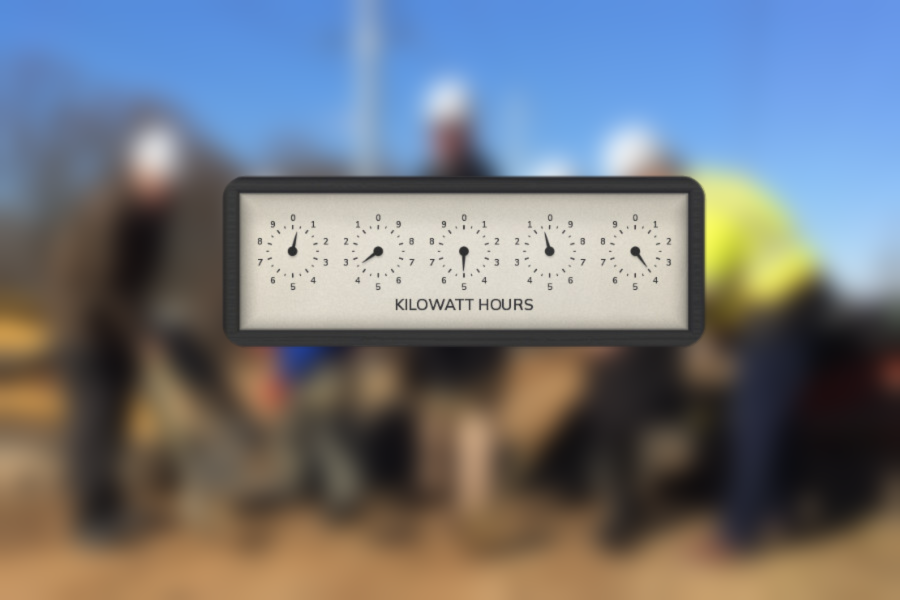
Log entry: 3504 kWh
